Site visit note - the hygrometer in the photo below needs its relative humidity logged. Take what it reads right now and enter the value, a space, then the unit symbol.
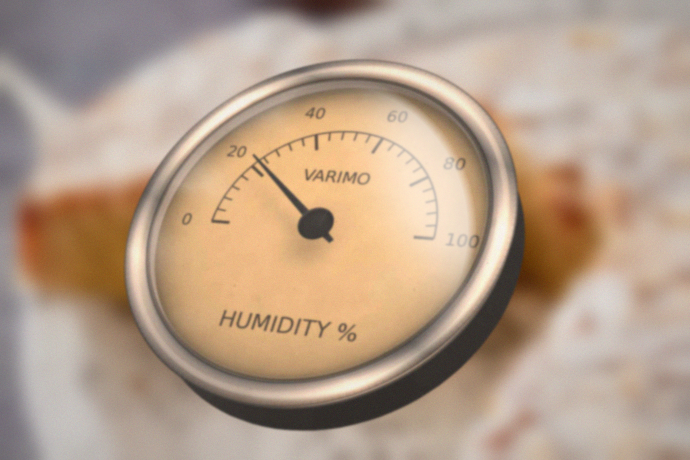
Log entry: 22 %
